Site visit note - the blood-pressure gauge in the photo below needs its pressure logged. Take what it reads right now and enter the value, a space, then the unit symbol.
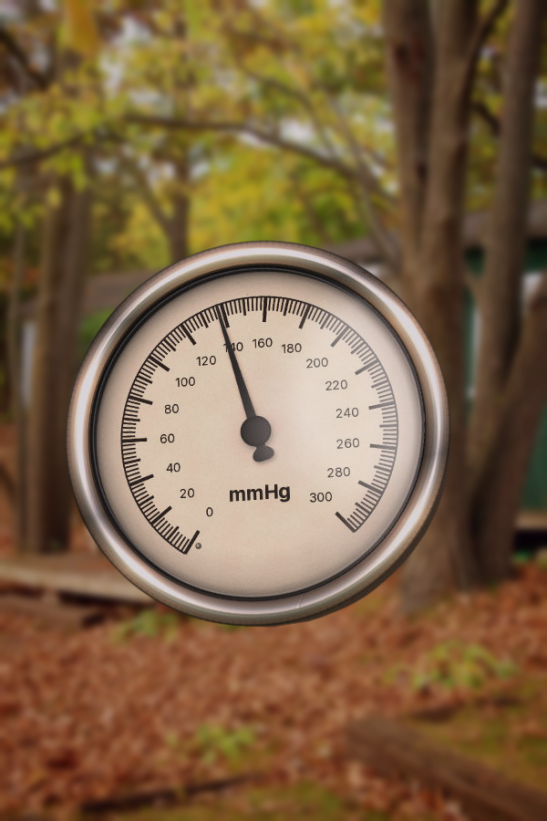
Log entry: 138 mmHg
